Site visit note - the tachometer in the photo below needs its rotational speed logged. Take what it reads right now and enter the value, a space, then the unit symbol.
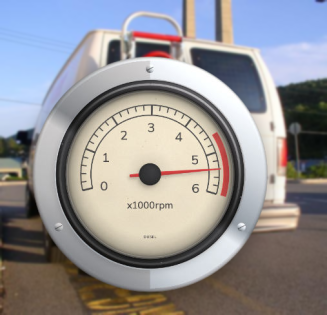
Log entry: 5400 rpm
